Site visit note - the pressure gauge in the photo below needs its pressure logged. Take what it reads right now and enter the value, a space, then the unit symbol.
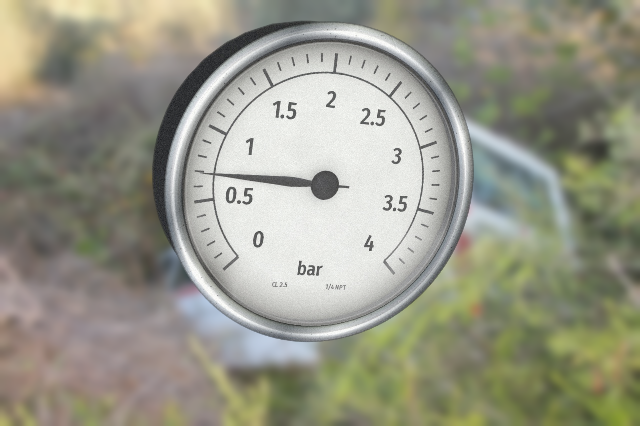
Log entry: 0.7 bar
